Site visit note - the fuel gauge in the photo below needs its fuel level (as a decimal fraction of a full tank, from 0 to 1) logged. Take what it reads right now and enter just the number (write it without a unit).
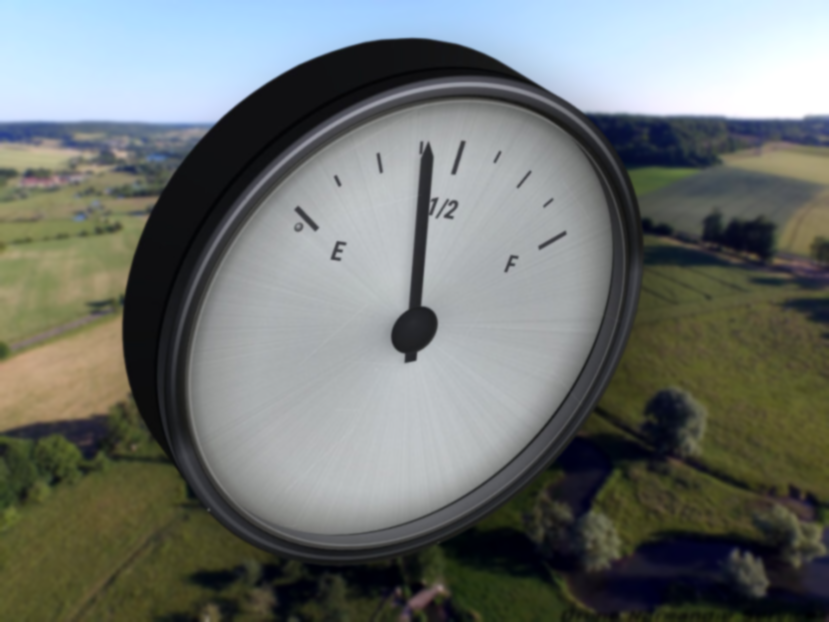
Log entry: 0.375
